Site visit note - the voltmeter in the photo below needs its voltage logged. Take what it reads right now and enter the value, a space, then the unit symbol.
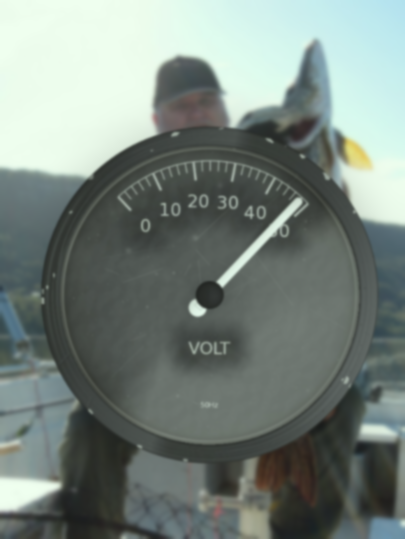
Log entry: 48 V
